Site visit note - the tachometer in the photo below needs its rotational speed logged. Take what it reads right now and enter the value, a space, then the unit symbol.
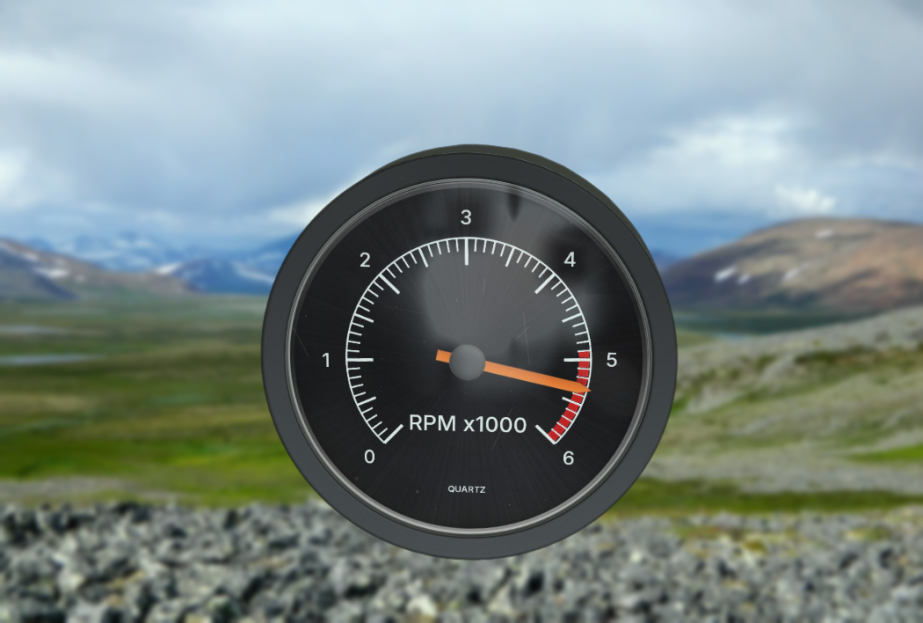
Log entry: 5300 rpm
